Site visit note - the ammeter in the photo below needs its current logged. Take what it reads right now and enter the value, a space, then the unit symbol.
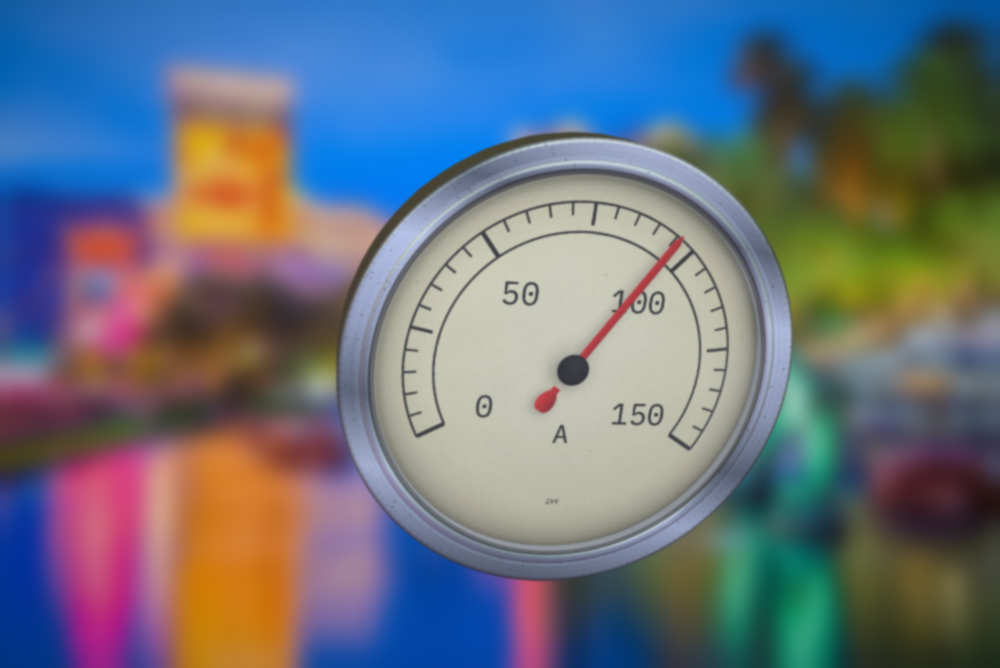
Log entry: 95 A
